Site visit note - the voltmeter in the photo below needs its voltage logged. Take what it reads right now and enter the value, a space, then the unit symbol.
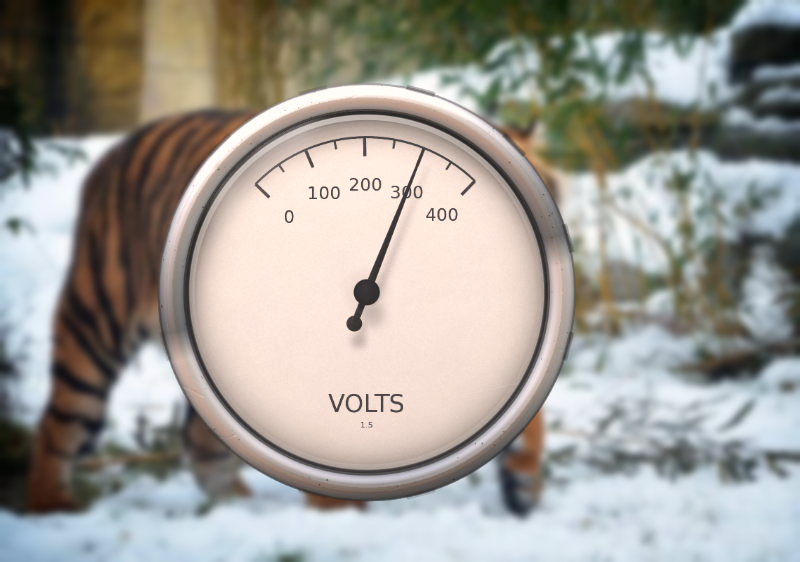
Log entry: 300 V
